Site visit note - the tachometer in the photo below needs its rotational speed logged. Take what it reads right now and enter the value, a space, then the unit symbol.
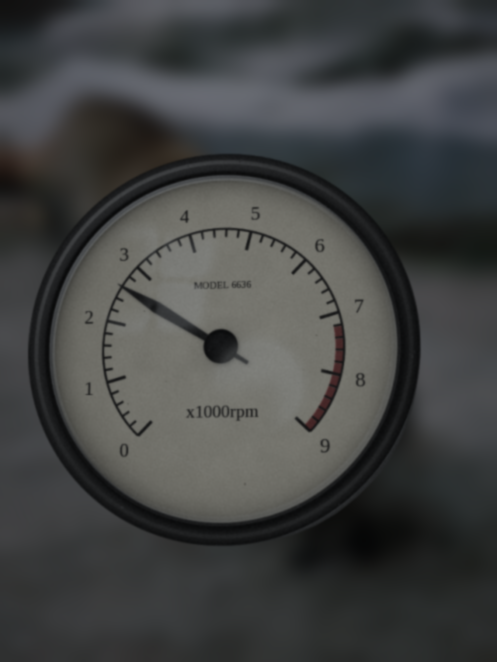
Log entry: 2600 rpm
